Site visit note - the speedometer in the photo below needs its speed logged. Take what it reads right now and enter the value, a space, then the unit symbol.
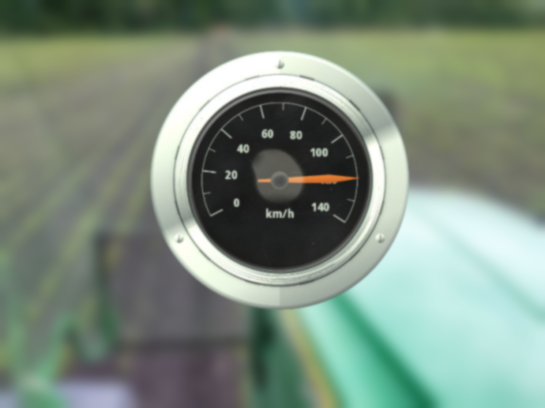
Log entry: 120 km/h
